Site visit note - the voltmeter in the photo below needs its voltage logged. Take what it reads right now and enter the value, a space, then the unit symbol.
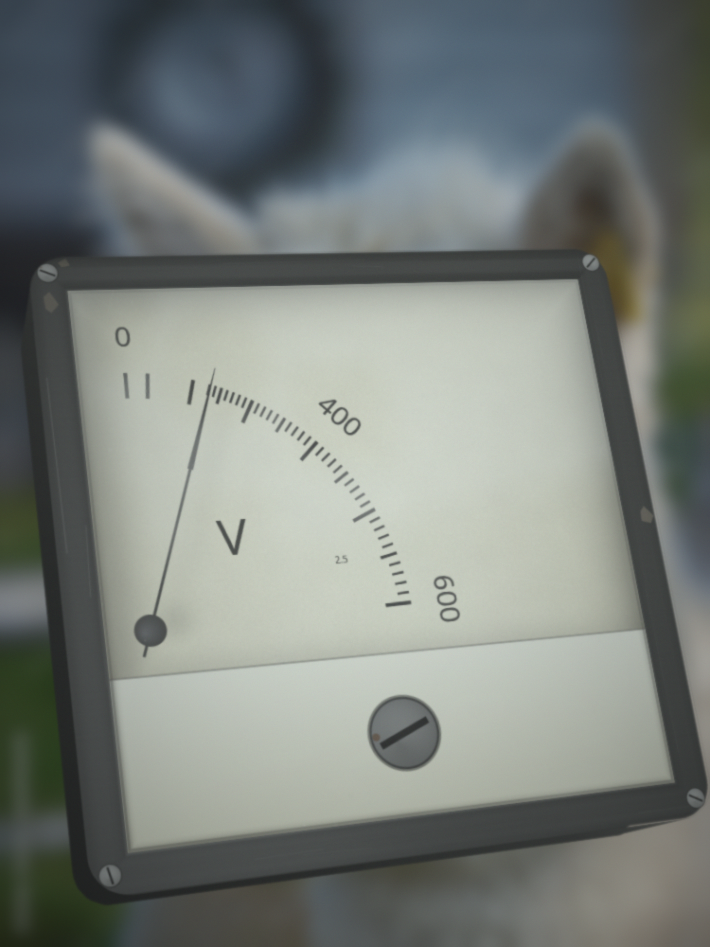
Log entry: 230 V
